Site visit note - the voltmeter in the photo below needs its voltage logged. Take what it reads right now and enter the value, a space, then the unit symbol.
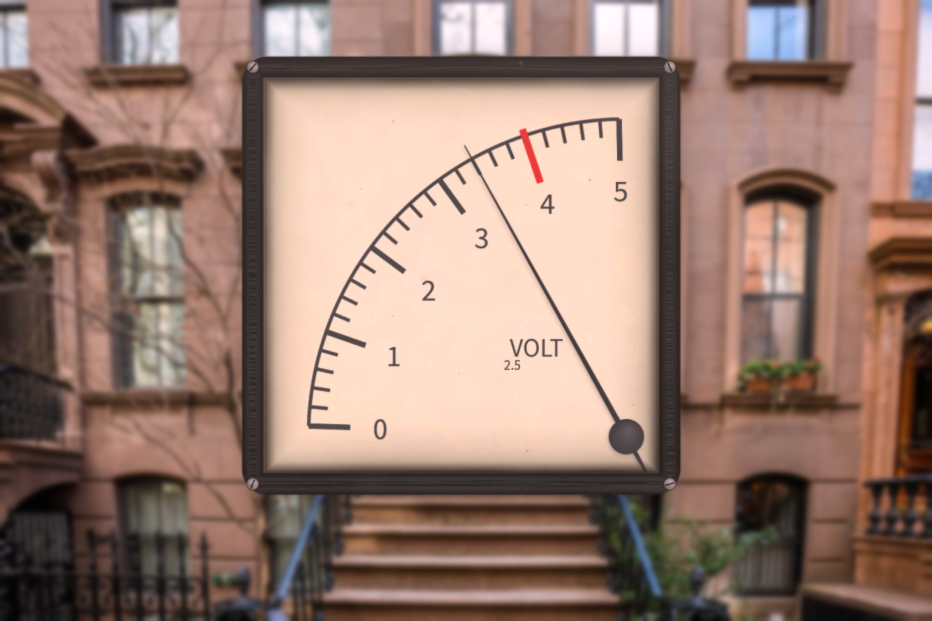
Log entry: 3.4 V
